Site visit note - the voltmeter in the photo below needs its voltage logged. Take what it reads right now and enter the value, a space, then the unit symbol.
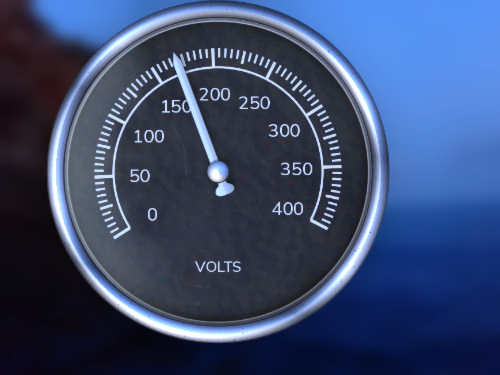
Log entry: 170 V
